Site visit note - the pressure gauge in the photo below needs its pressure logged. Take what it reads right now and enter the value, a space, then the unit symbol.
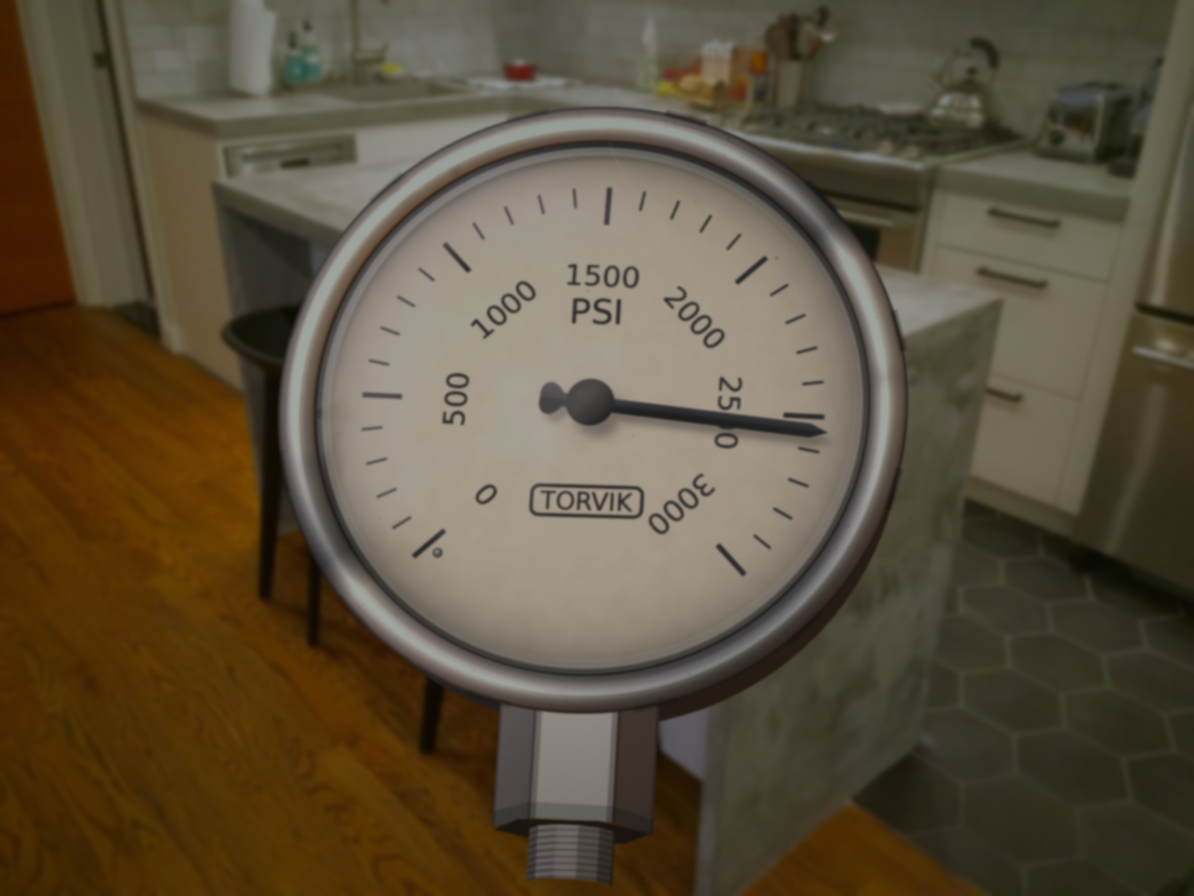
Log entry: 2550 psi
